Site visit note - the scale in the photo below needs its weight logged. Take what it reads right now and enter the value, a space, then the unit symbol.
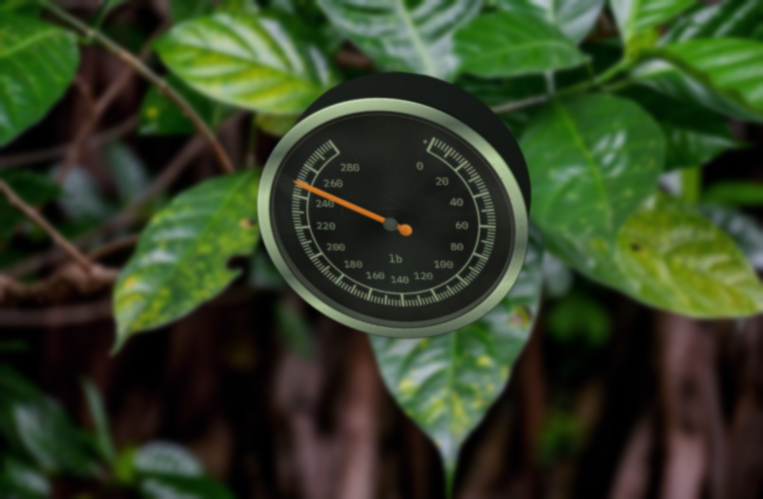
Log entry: 250 lb
